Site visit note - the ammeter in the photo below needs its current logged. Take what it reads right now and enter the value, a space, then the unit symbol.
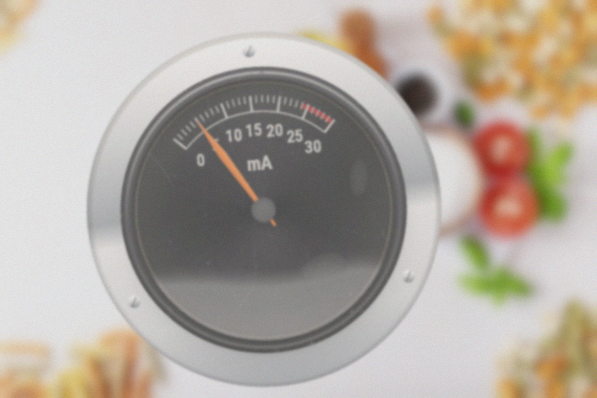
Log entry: 5 mA
